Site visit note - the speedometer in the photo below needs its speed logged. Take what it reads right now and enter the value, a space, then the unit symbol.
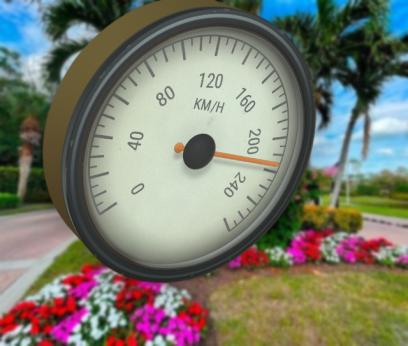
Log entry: 215 km/h
